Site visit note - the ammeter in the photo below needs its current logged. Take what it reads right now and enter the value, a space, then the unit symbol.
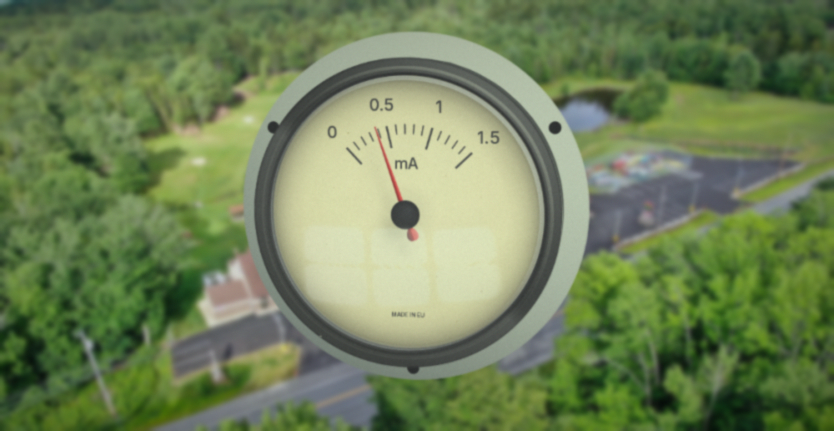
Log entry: 0.4 mA
